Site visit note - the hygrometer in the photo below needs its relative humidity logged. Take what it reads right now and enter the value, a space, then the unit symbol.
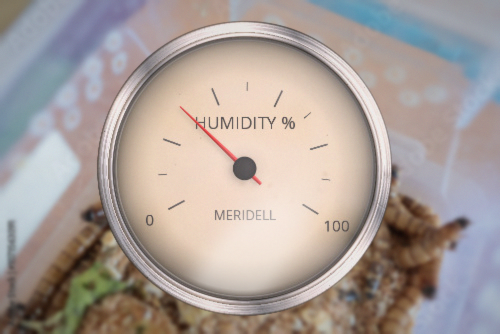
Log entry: 30 %
